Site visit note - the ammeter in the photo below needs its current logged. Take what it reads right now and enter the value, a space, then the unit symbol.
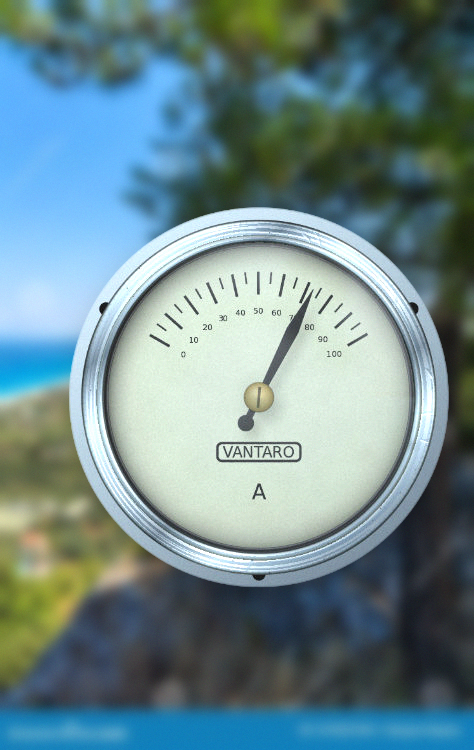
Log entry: 72.5 A
